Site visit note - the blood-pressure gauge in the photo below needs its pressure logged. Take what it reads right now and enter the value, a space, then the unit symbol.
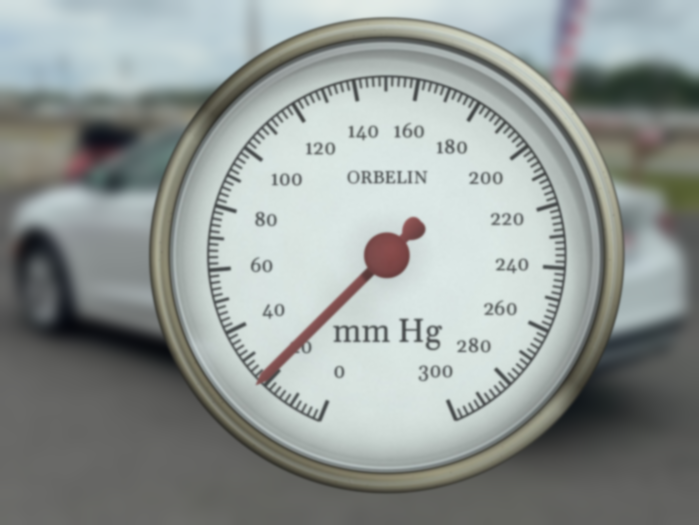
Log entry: 22 mmHg
